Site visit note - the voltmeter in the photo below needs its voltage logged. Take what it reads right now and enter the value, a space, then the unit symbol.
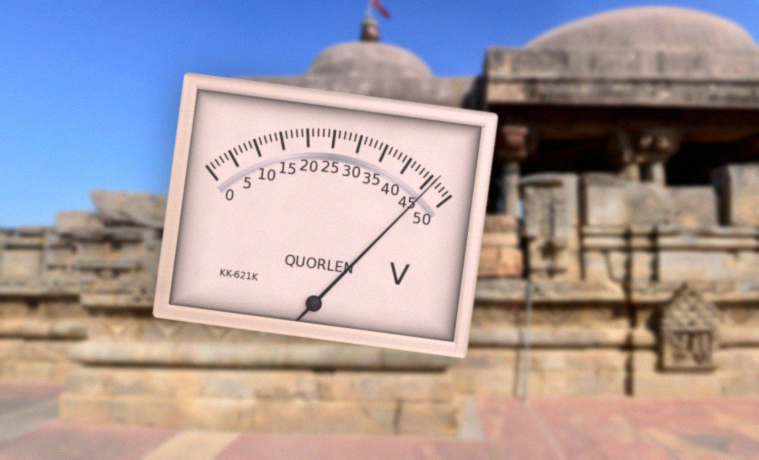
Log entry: 46 V
